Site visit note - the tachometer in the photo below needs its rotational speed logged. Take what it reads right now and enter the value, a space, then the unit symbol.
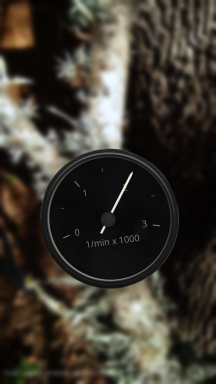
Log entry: 2000 rpm
